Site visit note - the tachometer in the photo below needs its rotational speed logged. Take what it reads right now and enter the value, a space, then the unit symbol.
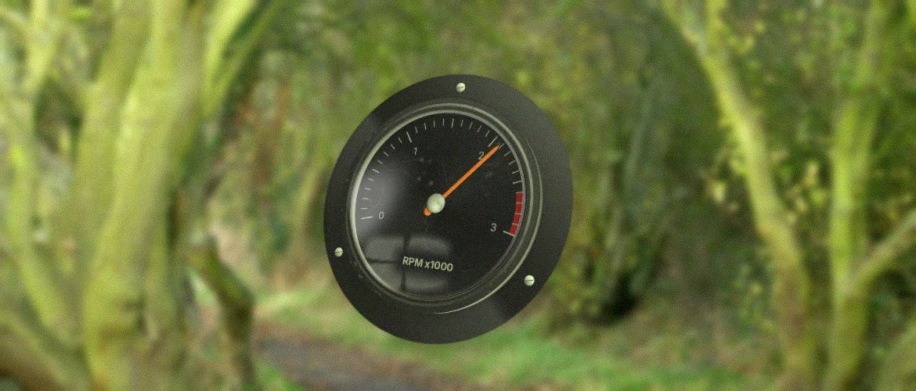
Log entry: 2100 rpm
